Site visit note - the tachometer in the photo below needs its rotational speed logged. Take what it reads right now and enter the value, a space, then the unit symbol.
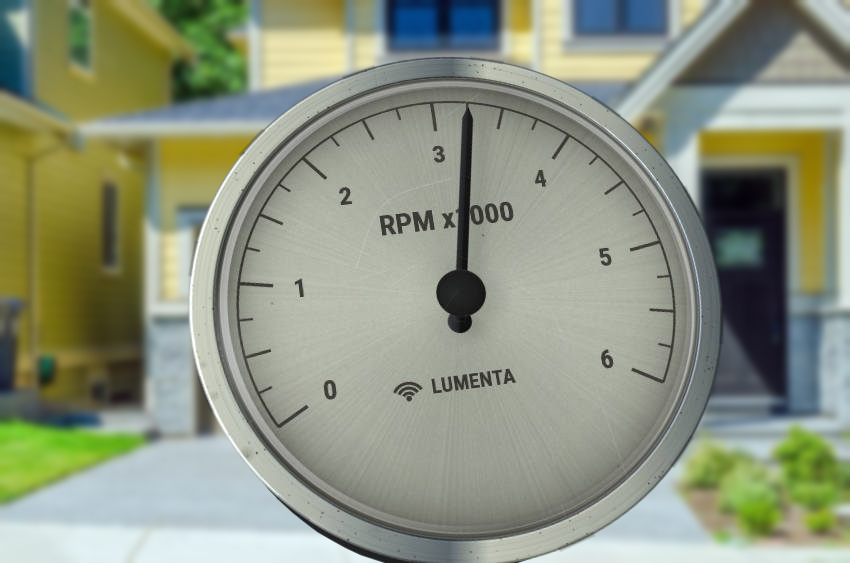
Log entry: 3250 rpm
